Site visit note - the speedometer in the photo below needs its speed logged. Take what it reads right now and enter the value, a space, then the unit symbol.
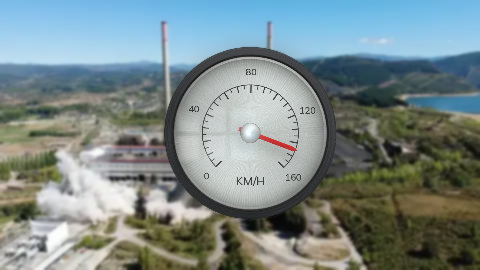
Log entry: 145 km/h
